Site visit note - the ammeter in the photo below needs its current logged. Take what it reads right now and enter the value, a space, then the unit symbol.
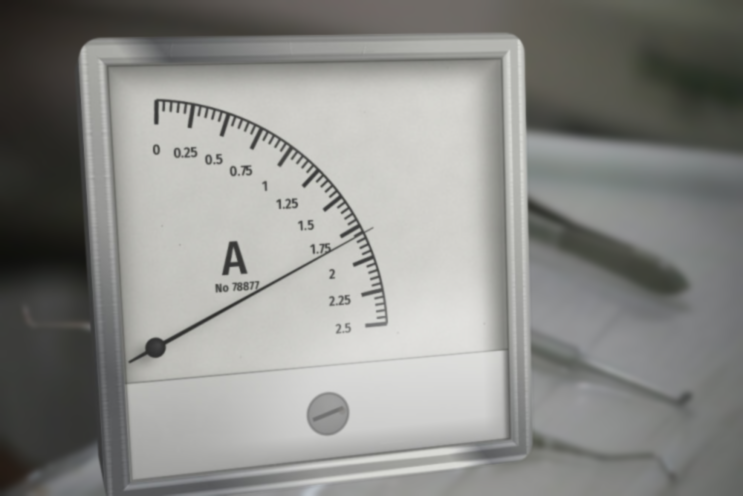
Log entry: 1.8 A
